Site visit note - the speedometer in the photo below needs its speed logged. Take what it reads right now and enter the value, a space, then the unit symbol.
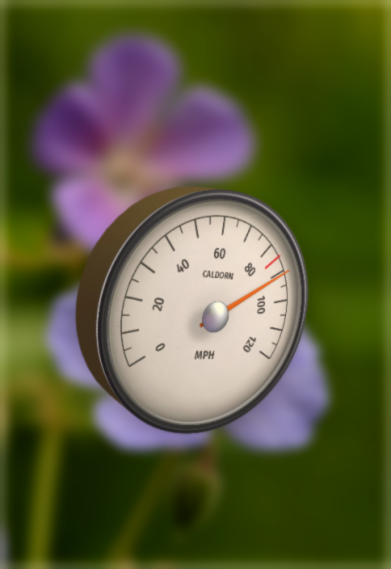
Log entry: 90 mph
